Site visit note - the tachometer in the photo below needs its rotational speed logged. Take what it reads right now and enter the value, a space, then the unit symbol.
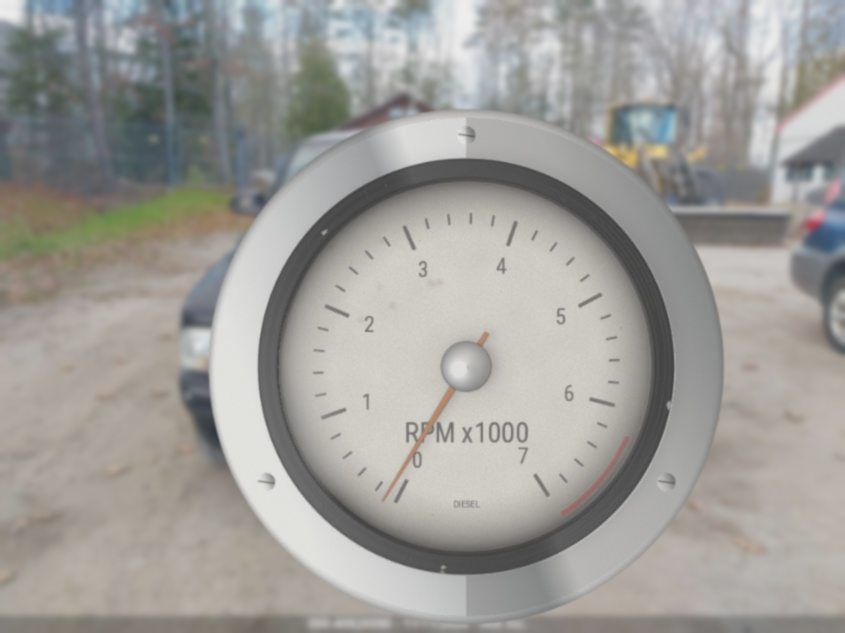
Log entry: 100 rpm
